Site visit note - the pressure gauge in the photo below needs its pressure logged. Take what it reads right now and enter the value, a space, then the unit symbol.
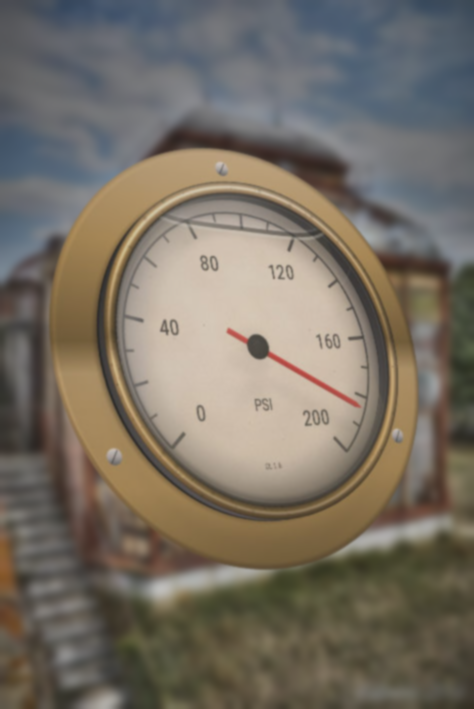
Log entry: 185 psi
